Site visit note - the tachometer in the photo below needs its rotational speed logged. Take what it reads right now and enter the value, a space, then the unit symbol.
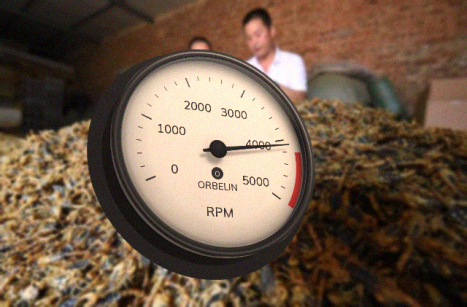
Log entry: 4100 rpm
